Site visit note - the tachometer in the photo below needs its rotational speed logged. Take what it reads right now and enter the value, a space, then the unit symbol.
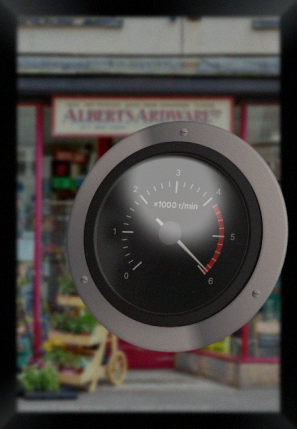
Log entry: 5900 rpm
